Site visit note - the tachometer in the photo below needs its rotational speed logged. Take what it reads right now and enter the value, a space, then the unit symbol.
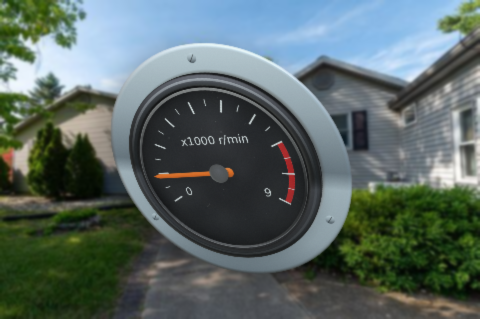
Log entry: 1000 rpm
